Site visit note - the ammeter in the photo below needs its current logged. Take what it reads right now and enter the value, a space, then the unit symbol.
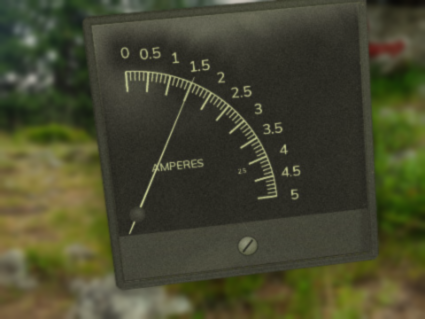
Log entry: 1.5 A
